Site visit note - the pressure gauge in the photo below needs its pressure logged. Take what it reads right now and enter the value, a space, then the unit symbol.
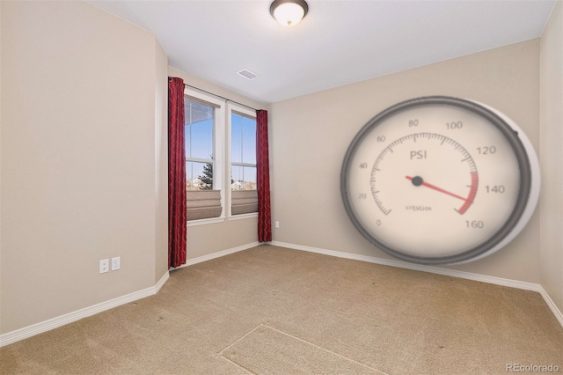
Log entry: 150 psi
